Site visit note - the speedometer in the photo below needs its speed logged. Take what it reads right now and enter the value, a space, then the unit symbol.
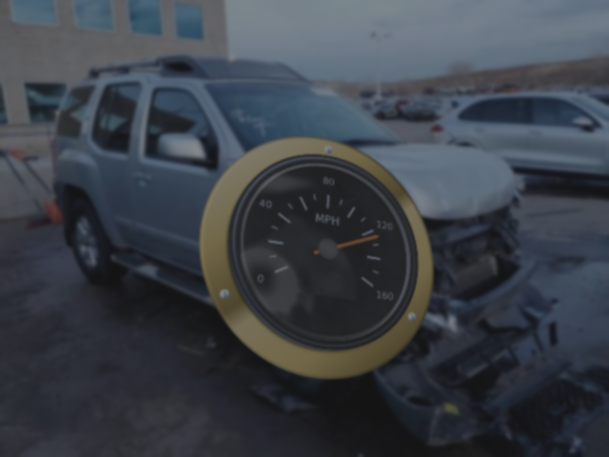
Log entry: 125 mph
